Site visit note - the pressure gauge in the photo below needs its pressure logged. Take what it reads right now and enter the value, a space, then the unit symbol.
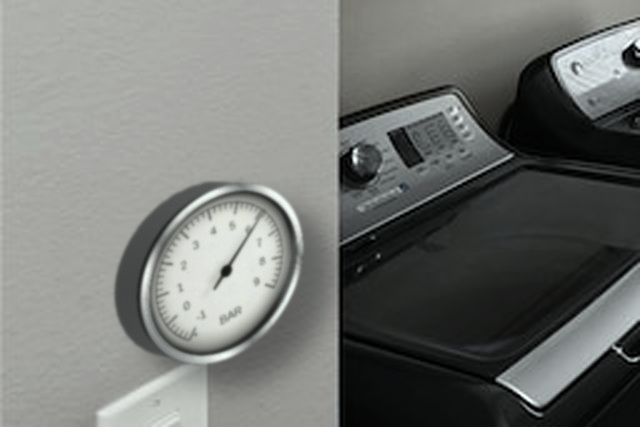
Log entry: 6 bar
